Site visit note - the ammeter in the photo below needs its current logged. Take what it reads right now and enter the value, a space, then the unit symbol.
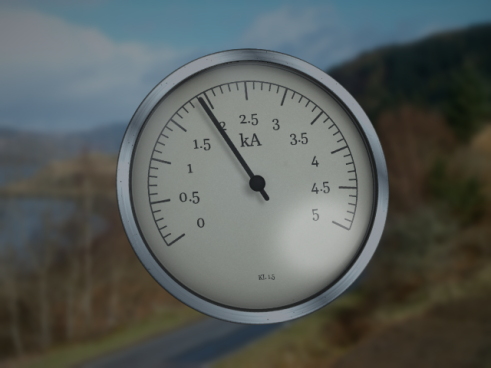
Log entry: 1.9 kA
